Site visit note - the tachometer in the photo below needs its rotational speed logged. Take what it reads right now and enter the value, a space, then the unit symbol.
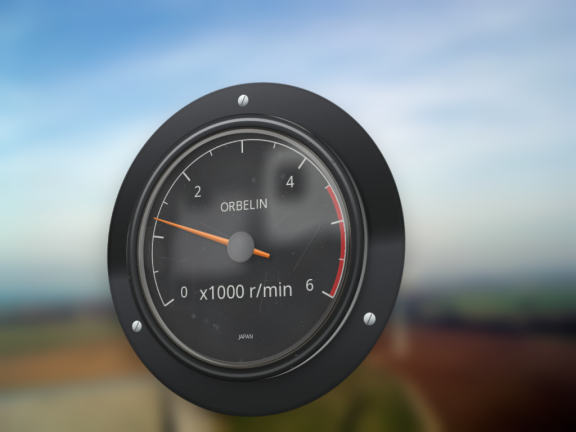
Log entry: 1250 rpm
